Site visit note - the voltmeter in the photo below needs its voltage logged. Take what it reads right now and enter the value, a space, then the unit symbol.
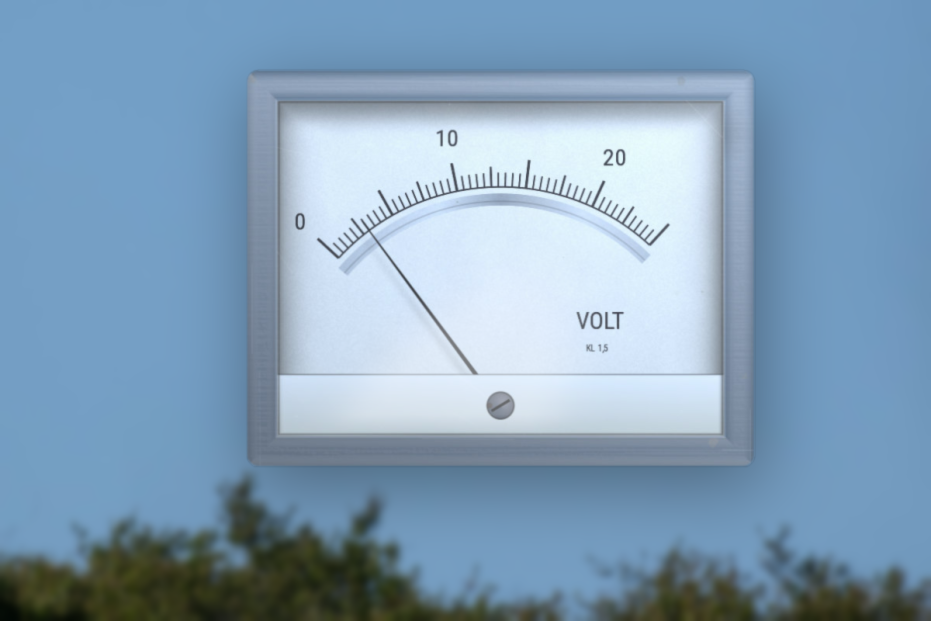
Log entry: 3 V
